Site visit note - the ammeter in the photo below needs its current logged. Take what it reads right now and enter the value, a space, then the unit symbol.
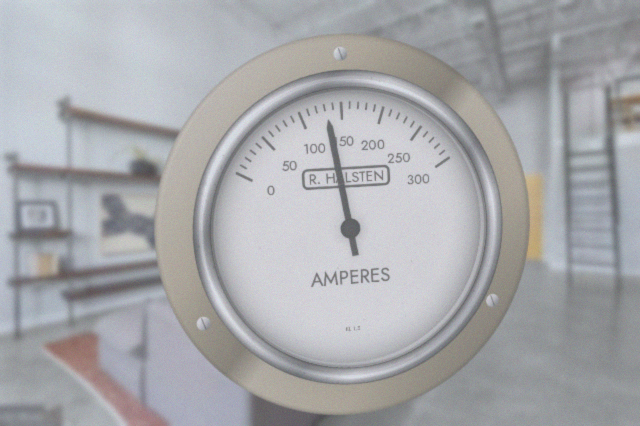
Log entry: 130 A
